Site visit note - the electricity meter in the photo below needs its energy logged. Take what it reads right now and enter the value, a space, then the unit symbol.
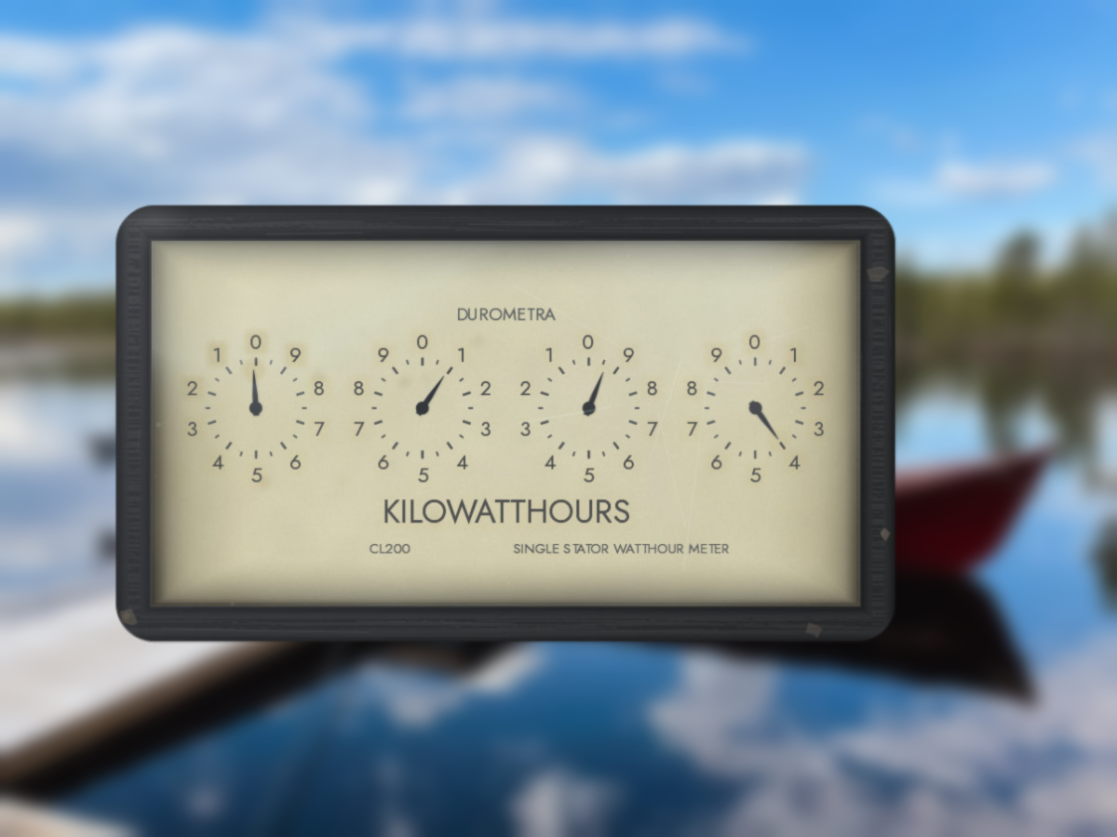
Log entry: 94 kWh
